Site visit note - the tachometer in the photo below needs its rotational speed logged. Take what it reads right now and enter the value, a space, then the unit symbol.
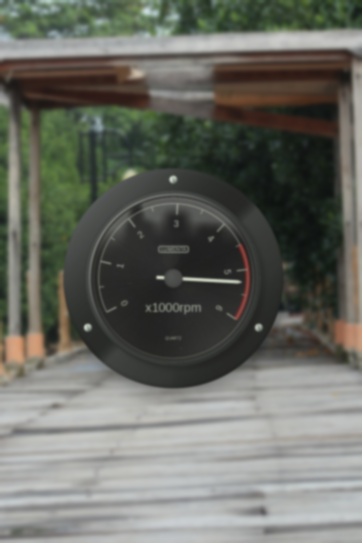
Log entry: 5250 rpm
